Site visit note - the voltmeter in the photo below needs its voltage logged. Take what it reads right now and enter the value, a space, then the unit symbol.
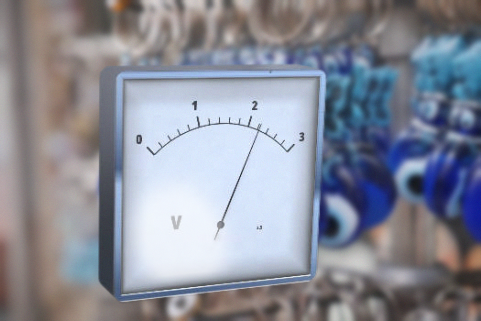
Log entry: 2.2 V
